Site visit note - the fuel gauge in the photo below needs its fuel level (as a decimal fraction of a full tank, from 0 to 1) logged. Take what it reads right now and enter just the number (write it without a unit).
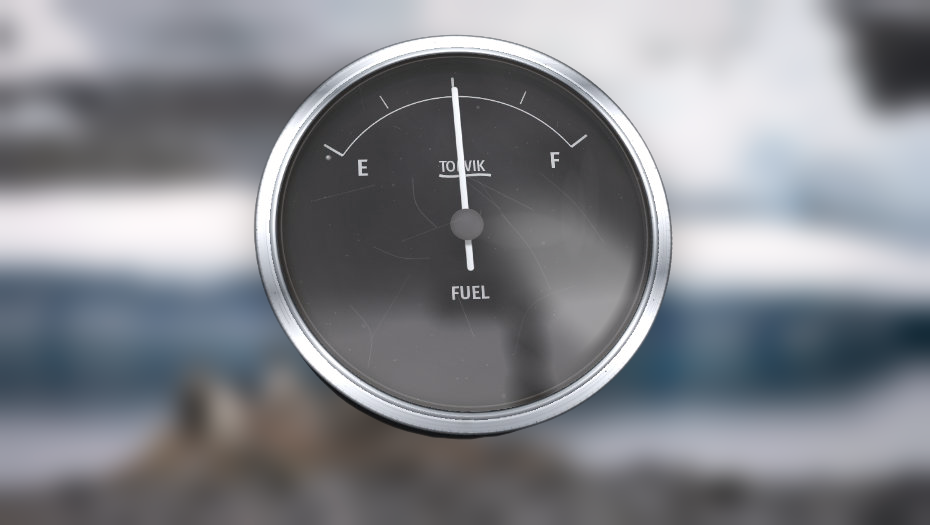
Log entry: 0.5
